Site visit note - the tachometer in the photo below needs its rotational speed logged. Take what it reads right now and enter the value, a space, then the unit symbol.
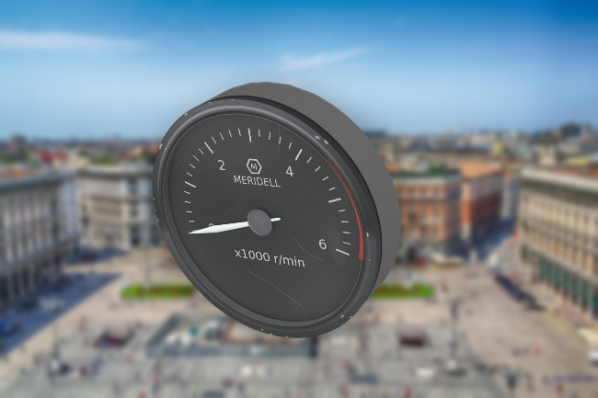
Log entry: 0 rpm
